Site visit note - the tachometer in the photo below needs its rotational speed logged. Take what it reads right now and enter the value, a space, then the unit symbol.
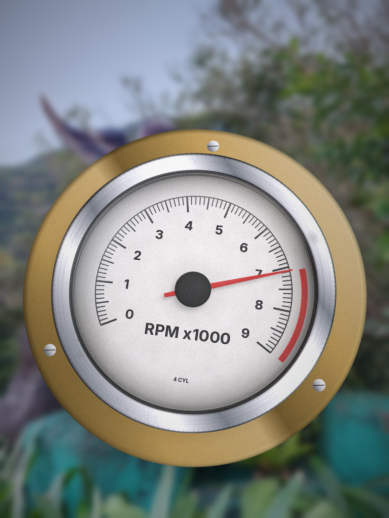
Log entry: 7100 rpm
